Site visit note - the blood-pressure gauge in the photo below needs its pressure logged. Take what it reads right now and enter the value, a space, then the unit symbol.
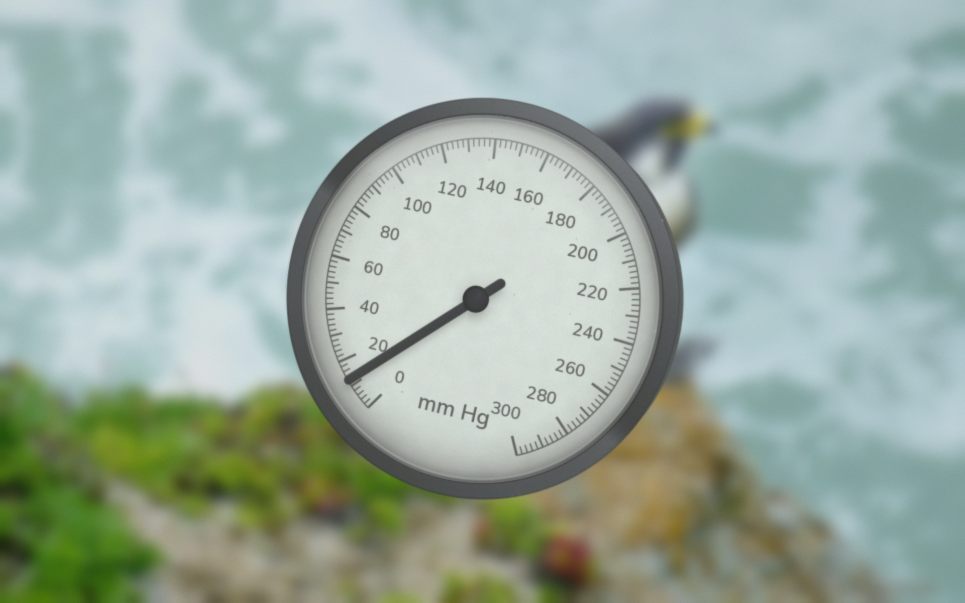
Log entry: 12 mmHg
